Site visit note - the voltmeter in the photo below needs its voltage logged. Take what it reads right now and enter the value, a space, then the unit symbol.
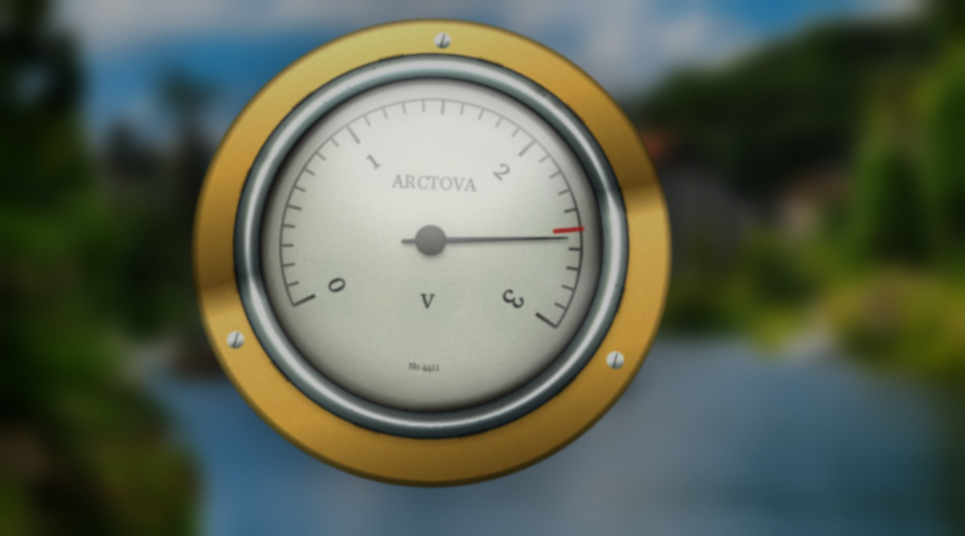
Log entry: 2.55 V
